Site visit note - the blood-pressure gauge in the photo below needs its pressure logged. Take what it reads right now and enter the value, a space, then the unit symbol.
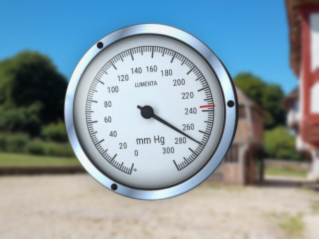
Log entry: 270 mmHg
